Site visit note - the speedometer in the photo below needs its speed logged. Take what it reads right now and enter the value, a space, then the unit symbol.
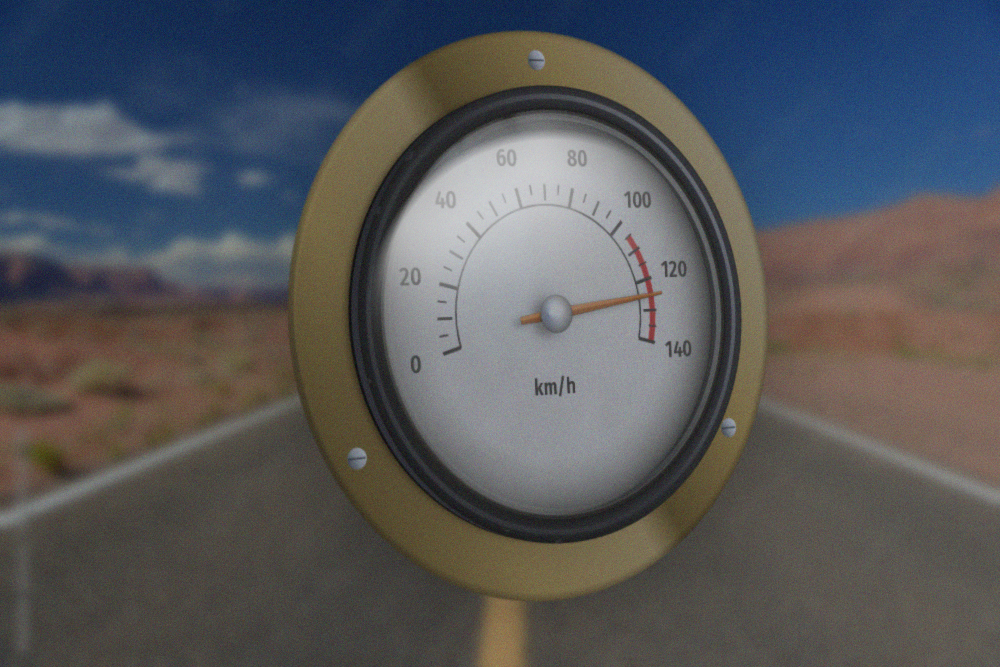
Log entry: 125 km/h
